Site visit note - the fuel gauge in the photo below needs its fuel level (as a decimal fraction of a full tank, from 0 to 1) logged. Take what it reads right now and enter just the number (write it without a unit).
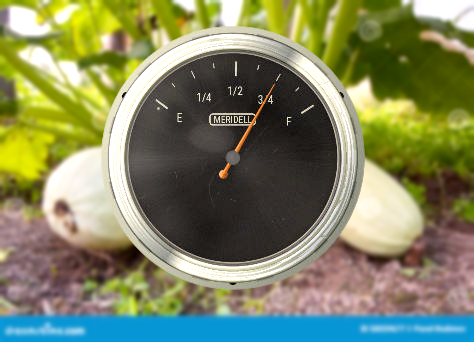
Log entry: 0.75
